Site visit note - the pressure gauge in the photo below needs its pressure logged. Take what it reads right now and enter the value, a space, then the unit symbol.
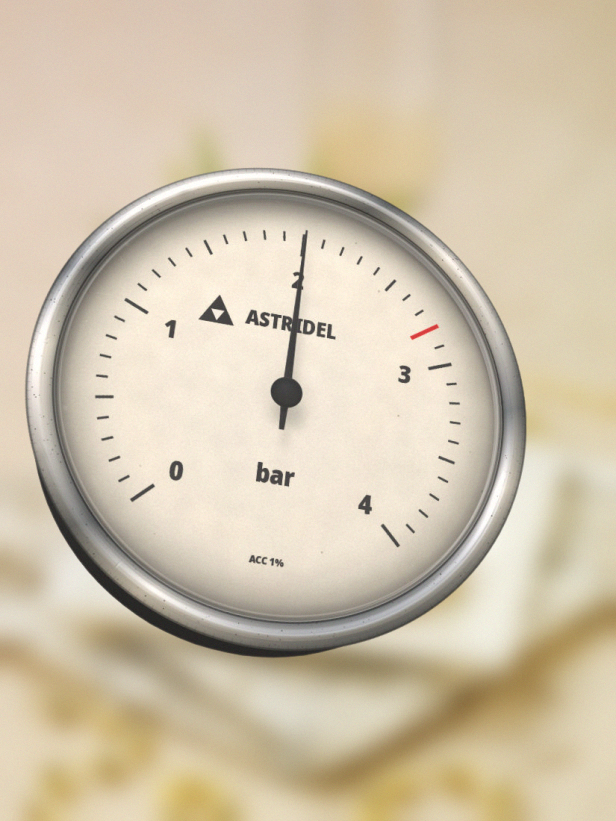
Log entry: 2 bar
